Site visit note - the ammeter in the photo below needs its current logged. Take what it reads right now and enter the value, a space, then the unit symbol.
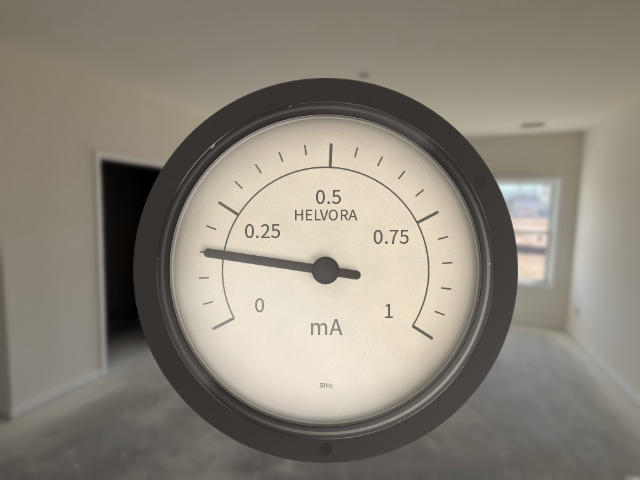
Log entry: 0.15 mA
